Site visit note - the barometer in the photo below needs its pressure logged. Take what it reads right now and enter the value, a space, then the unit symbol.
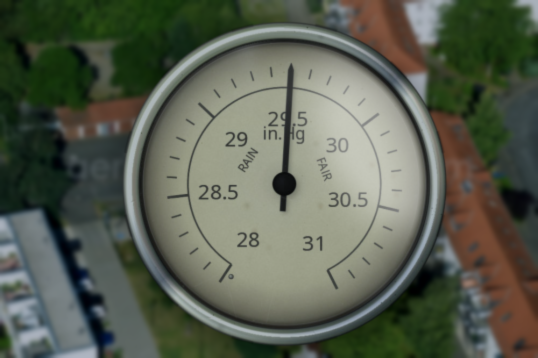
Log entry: 29.5 inHg
